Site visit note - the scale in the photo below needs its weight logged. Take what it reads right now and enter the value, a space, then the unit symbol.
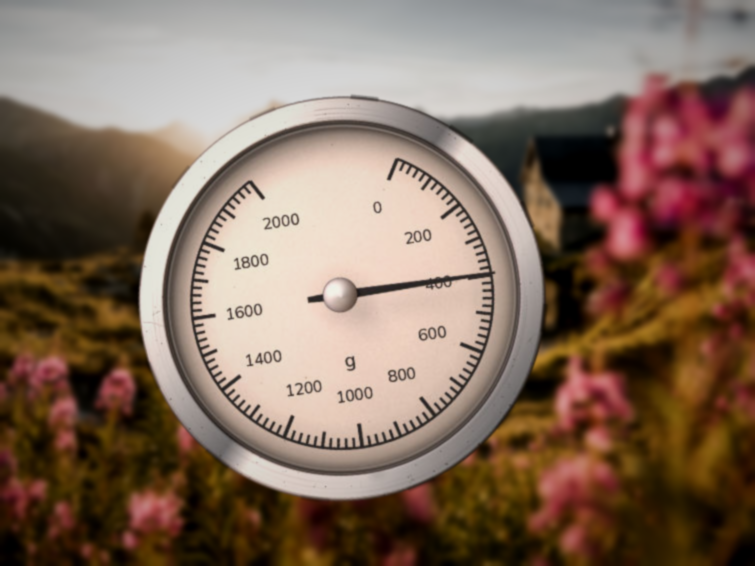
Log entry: 400 g
